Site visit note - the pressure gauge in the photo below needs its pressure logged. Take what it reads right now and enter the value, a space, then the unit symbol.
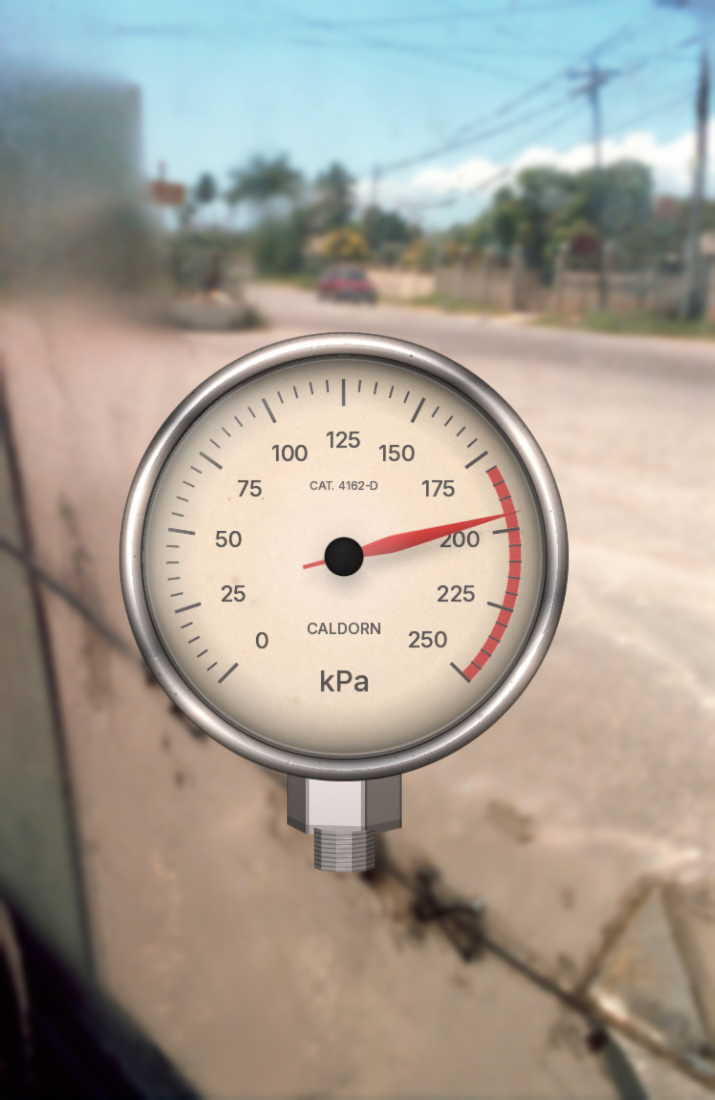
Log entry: 195 kPa
